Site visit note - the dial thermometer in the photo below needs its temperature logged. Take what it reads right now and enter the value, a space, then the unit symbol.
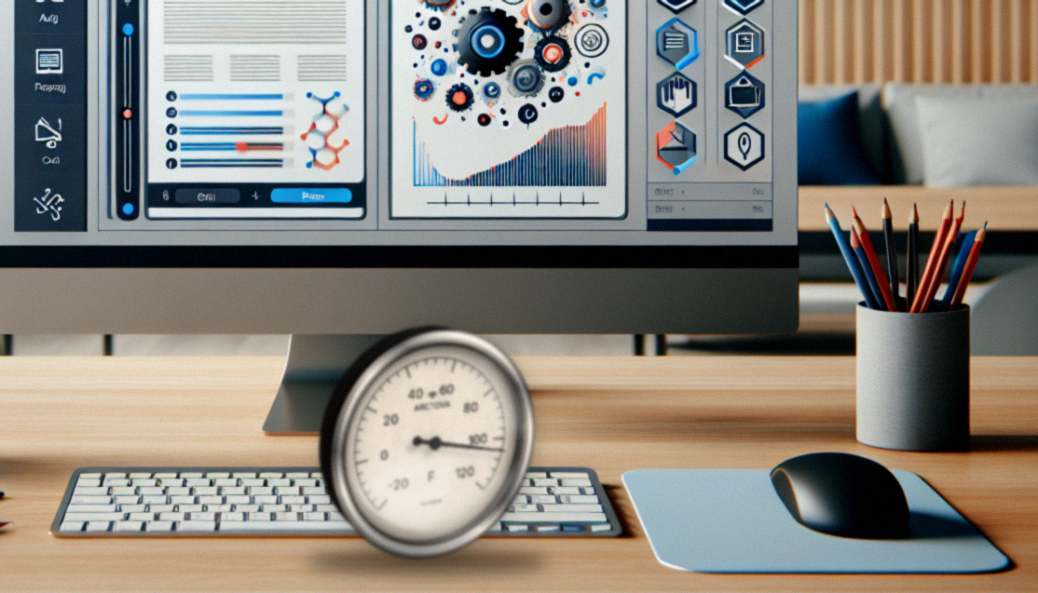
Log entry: 104 °F
